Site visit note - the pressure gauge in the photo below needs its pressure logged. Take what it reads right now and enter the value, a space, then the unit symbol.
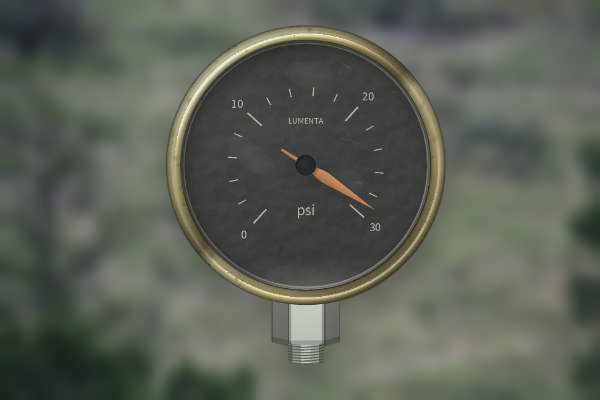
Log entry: 29 psi
